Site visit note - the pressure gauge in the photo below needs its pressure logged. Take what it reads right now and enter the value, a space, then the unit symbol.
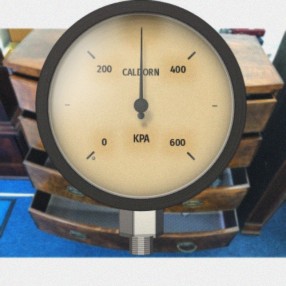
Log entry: 300 kPa
